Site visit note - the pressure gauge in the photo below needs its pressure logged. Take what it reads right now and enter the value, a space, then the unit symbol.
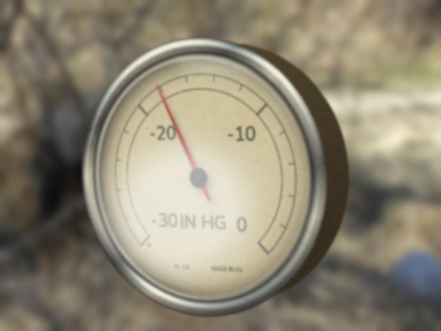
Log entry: -18 inHg
